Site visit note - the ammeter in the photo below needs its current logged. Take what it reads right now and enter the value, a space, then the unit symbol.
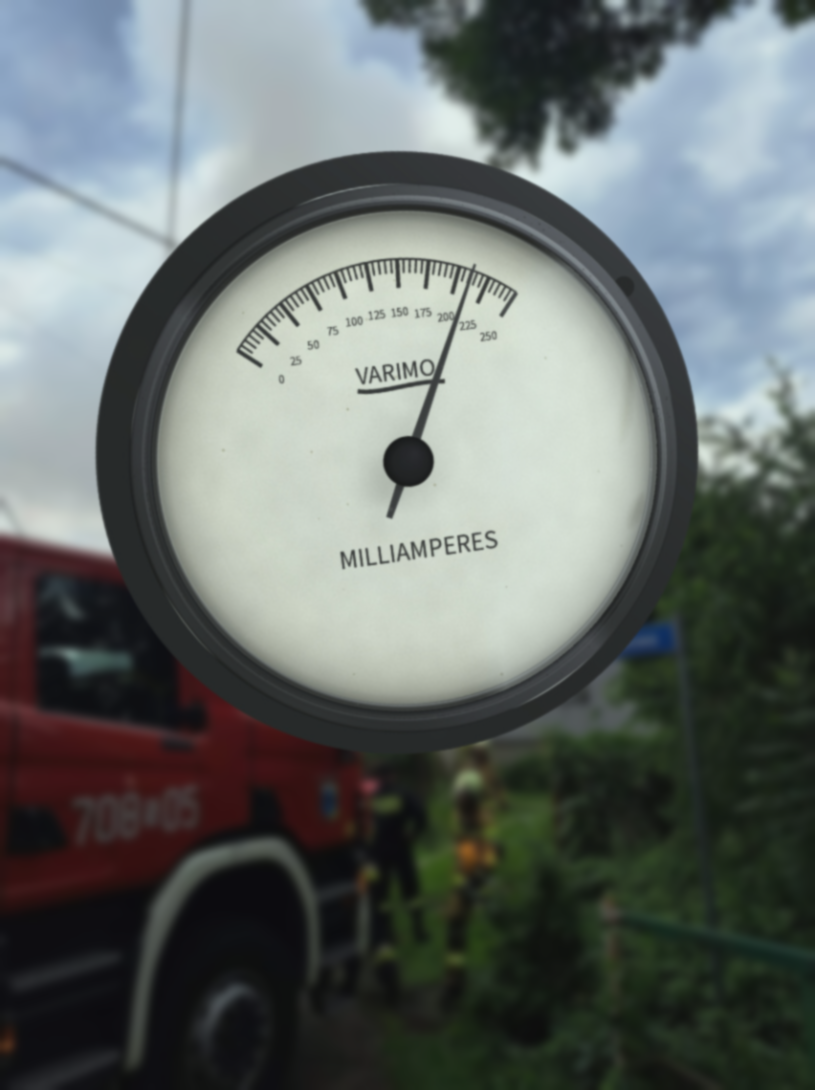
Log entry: 210 mA
